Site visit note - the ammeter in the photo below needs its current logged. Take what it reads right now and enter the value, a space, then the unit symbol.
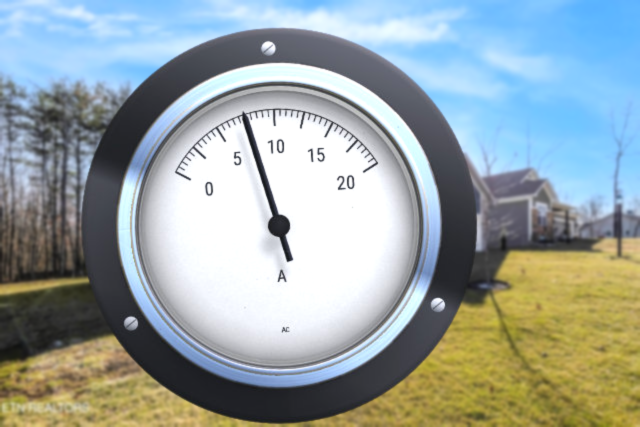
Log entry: 7.5 A
